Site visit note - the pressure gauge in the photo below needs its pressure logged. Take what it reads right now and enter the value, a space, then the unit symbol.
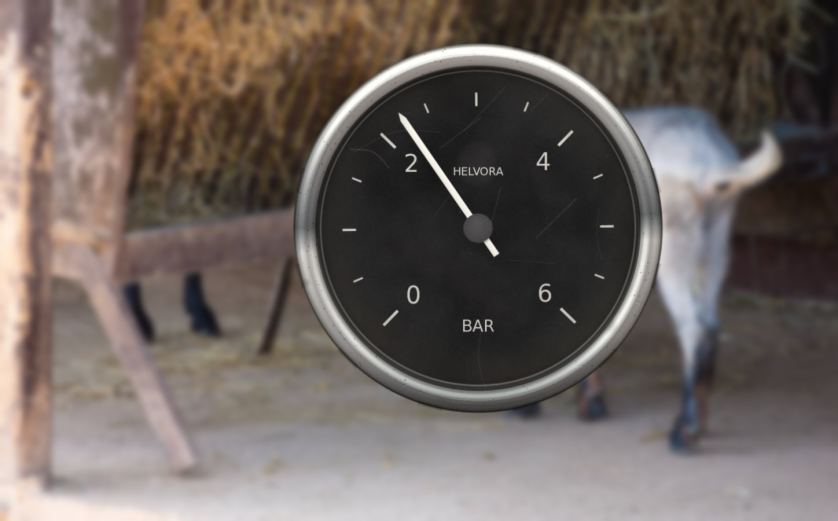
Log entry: 2.25 bar
